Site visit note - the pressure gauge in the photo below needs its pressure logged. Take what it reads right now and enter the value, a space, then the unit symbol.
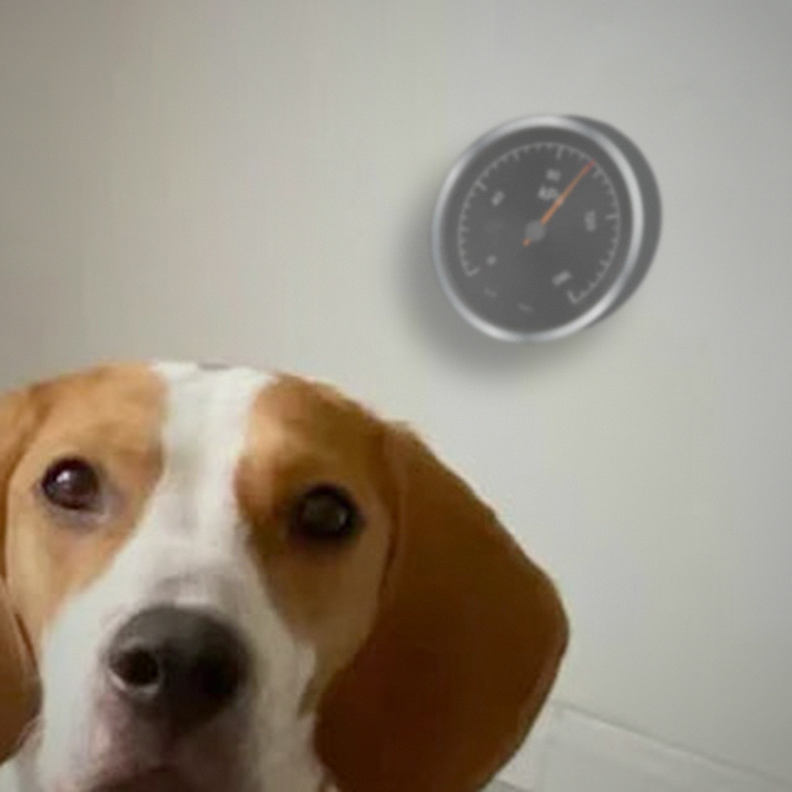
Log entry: 95 kPa
